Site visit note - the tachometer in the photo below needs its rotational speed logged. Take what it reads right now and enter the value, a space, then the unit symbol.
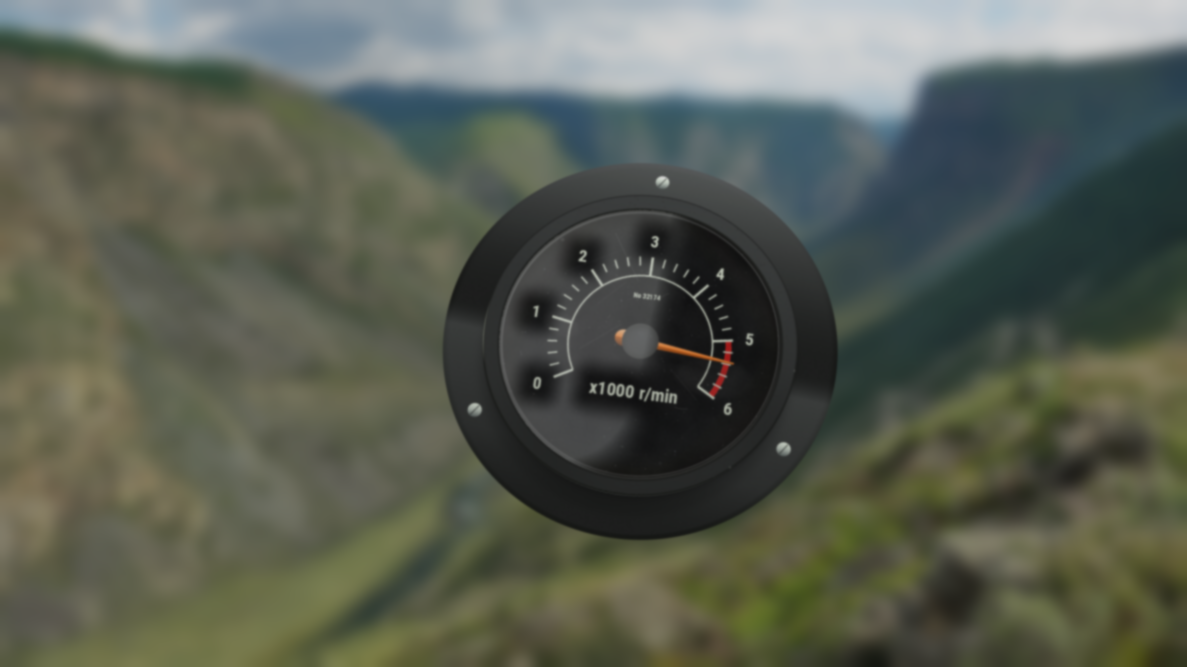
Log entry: 5400 rpm
